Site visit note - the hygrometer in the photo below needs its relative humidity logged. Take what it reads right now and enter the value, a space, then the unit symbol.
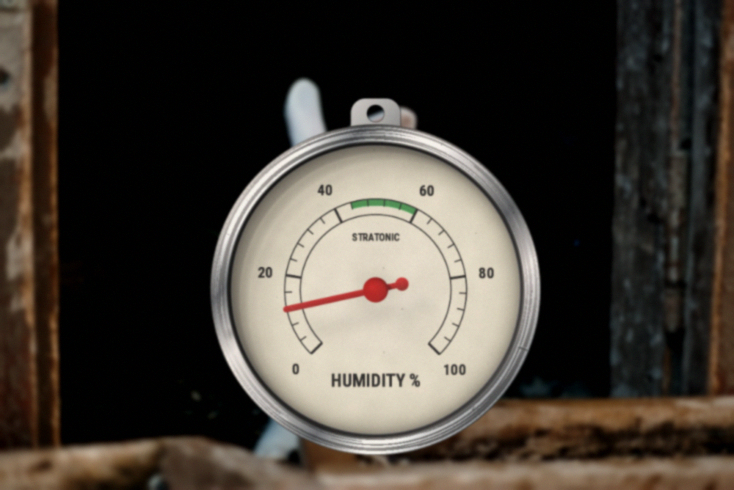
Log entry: 12 %
